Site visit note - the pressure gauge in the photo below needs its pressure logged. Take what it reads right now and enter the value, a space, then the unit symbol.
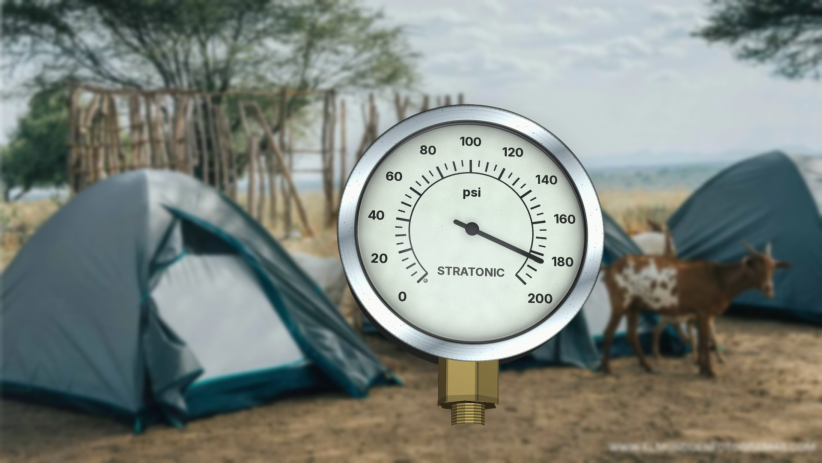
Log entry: 185 psi
